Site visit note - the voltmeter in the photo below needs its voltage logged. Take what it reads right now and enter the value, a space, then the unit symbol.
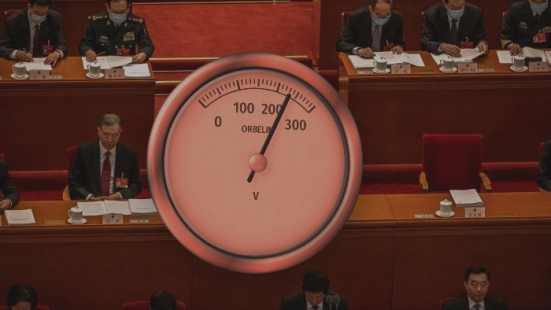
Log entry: 230 V
